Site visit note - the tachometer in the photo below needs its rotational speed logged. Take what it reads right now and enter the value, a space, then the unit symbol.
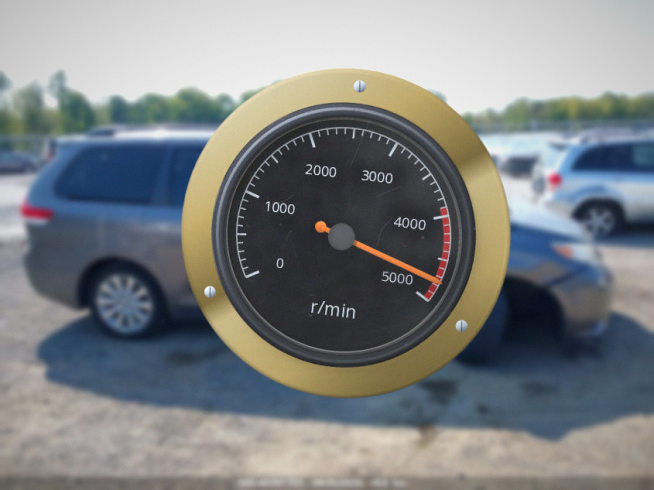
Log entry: 4750 rpm
